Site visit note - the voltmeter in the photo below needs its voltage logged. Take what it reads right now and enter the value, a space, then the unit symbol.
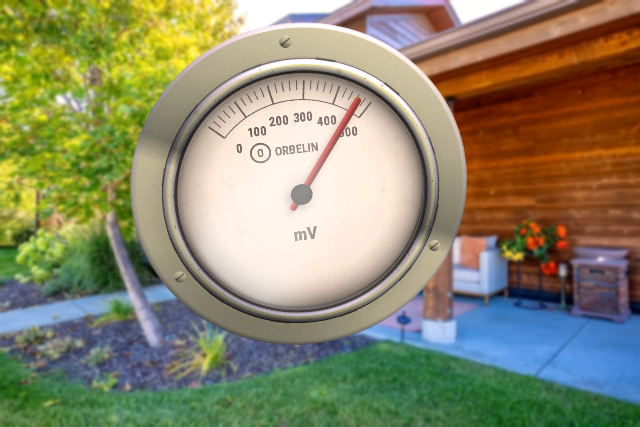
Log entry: 460 mV
